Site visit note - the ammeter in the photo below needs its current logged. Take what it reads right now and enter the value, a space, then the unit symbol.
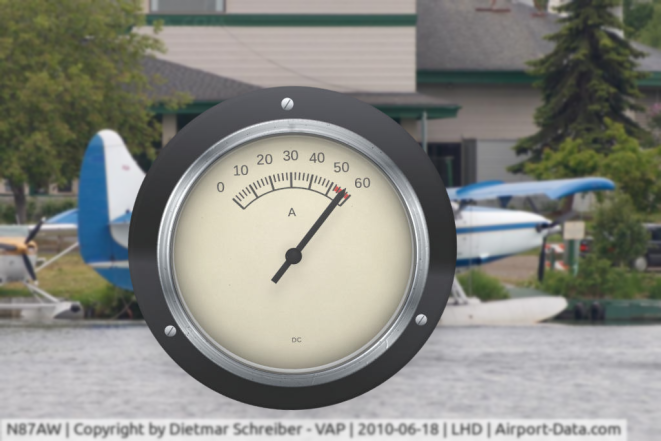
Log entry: 56 A
